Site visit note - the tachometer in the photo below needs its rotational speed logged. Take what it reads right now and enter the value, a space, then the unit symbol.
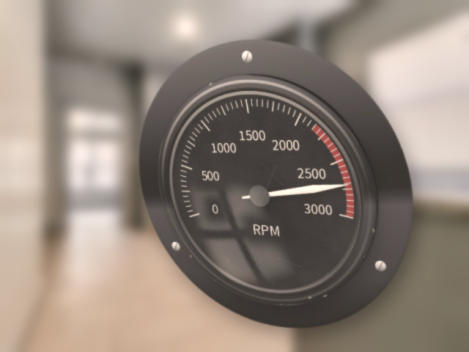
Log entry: 2700 rpm
